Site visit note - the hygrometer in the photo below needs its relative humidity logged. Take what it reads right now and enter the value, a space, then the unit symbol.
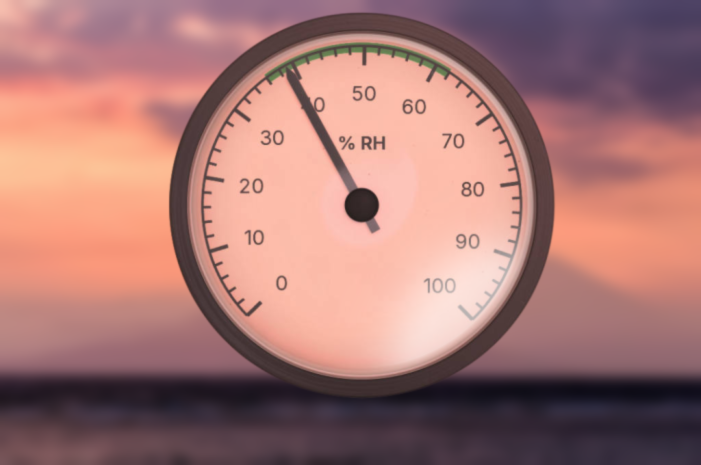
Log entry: 39 %
